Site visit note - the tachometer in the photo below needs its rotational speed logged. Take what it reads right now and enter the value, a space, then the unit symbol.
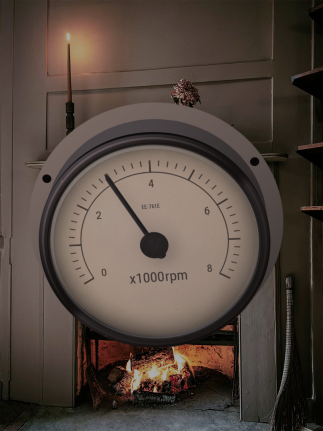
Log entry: 3000 rpm
